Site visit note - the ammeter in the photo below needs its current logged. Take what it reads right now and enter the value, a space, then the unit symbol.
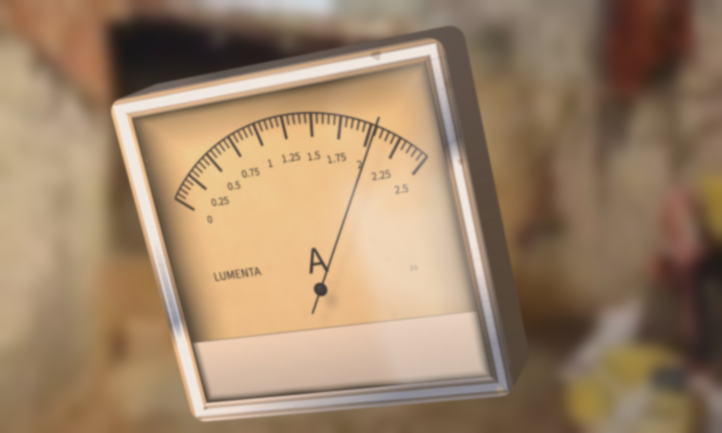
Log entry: 2.05 A
